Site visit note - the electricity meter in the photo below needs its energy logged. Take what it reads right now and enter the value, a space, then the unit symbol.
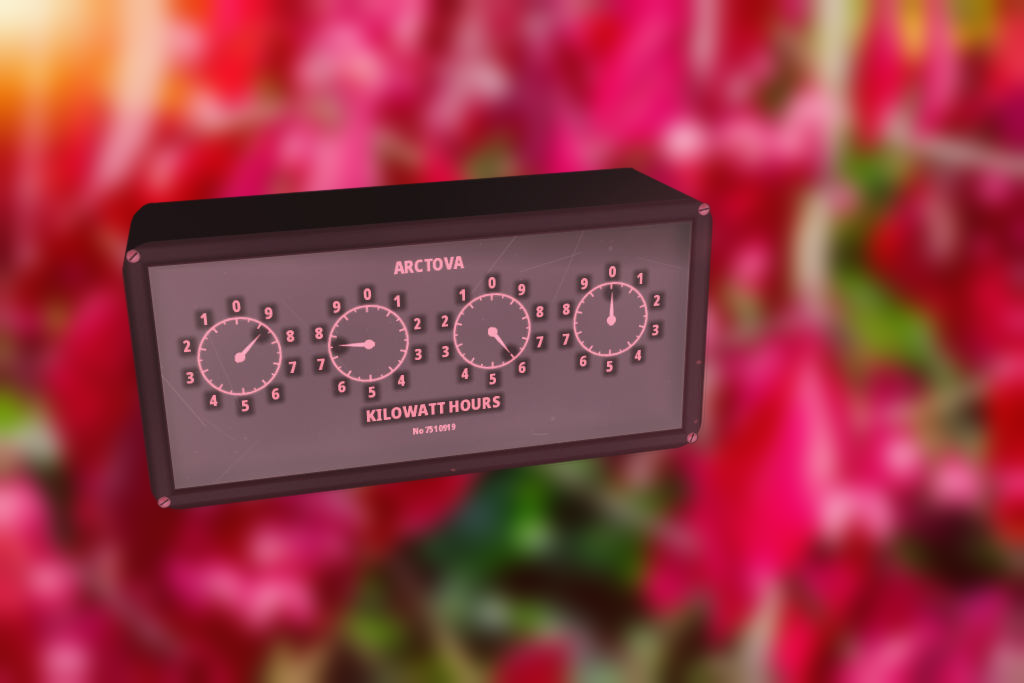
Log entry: 8760 kWh
